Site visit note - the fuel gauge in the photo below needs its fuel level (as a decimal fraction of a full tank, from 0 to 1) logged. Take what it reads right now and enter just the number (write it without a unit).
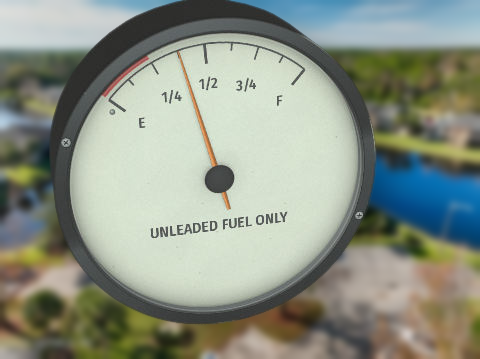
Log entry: 0.375
